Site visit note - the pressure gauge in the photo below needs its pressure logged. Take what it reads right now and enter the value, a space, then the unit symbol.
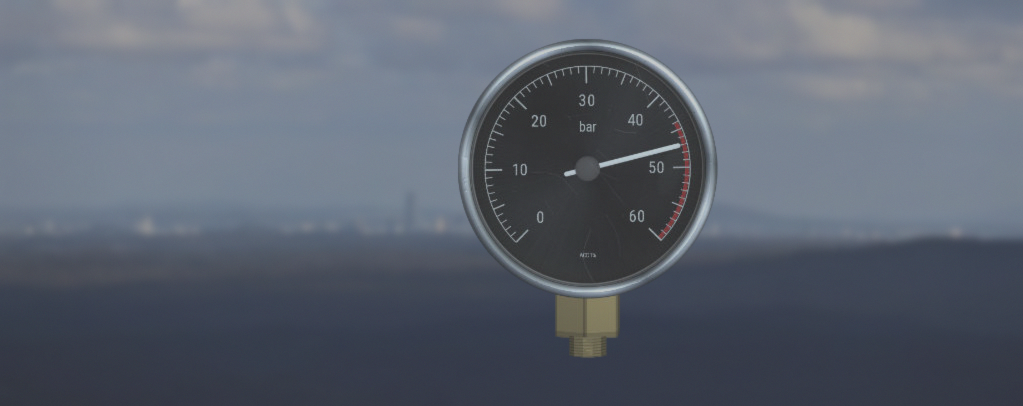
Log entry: 47 bar
